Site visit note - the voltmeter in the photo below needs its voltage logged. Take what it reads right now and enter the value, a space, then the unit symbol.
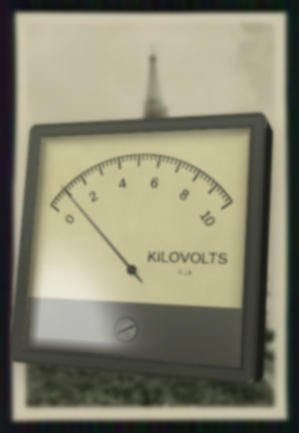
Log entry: 1 kV
